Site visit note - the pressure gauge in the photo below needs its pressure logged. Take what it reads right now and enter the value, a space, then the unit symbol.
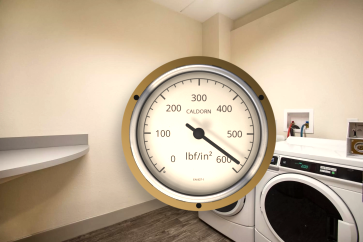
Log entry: 580 psi
